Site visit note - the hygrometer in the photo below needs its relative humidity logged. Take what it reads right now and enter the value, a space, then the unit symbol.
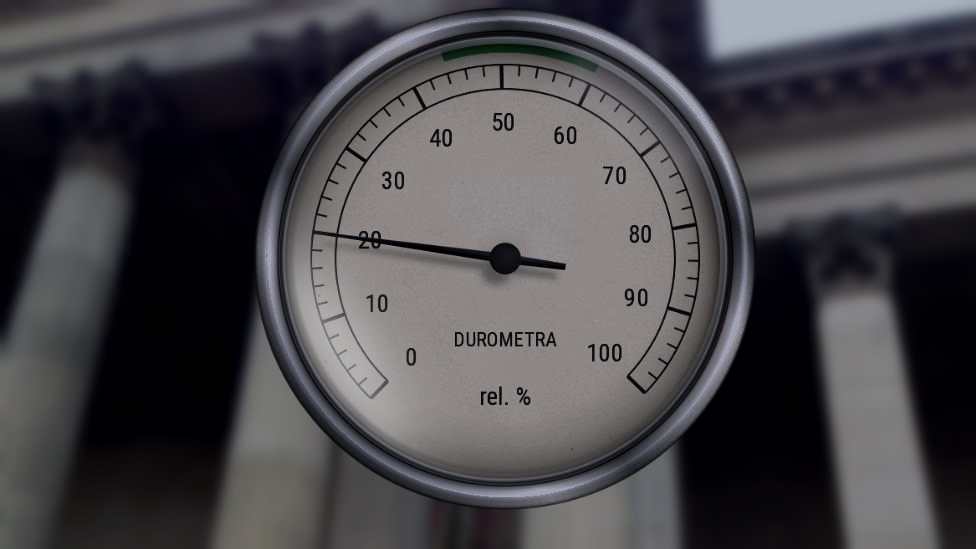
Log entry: 20 %
